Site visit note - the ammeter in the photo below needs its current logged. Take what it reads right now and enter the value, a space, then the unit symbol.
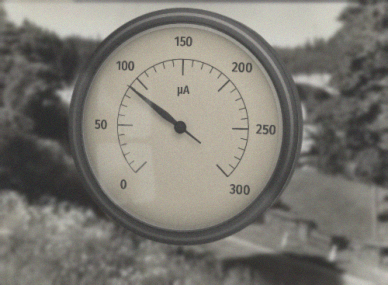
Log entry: 90 µA
